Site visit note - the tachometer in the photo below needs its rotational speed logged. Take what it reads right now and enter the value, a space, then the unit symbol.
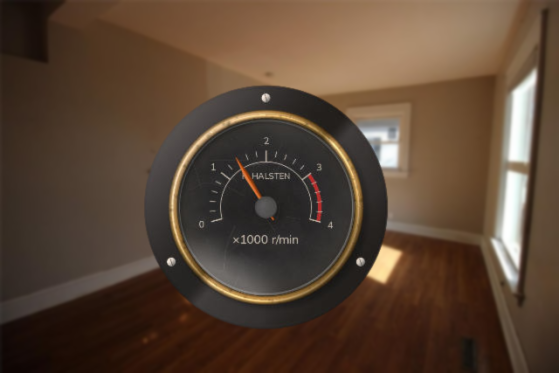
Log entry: 1400 rpm
